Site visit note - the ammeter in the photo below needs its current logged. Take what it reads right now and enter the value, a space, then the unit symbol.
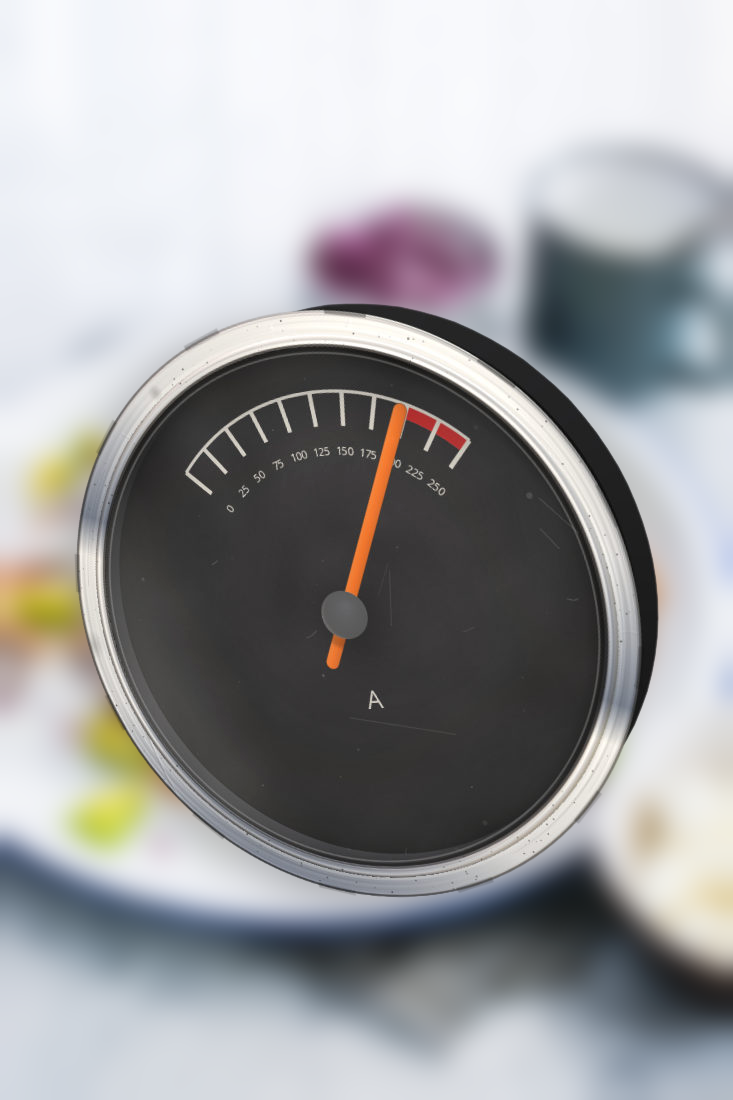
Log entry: 200 A
